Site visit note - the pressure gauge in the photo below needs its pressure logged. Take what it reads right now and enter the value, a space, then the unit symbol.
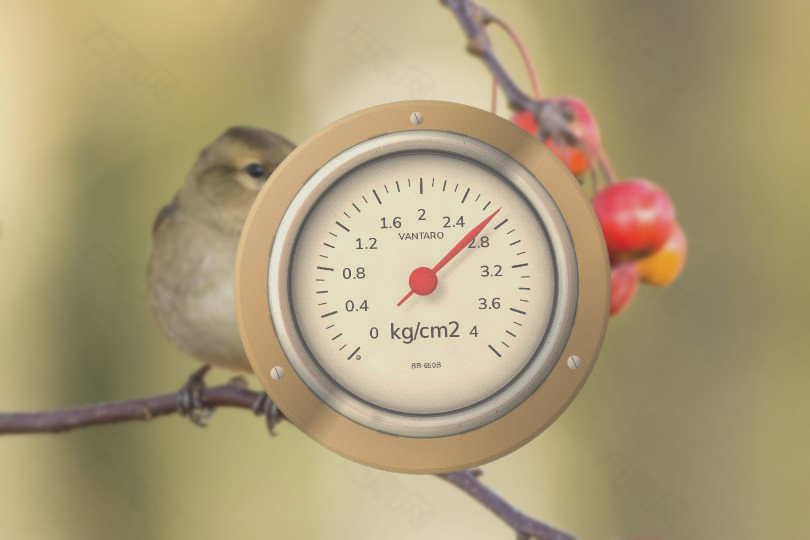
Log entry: 2.7 kg/cm²
